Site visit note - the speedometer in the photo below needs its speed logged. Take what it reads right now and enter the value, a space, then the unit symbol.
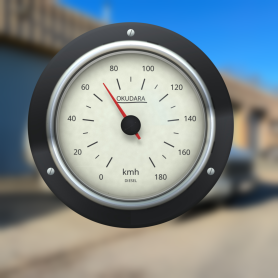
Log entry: 70 km/h
